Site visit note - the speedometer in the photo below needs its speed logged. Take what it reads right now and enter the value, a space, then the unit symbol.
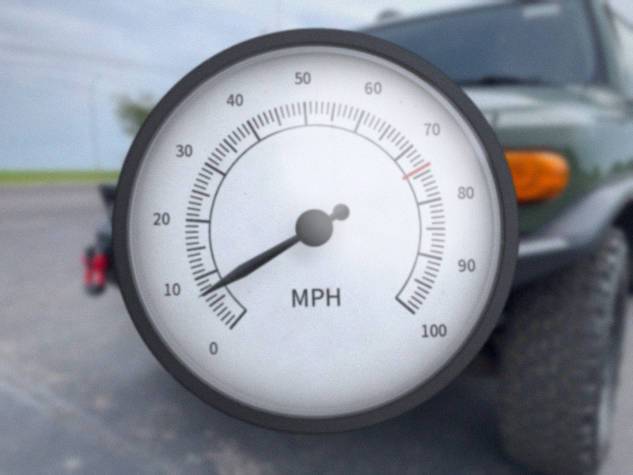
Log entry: 7 mph
